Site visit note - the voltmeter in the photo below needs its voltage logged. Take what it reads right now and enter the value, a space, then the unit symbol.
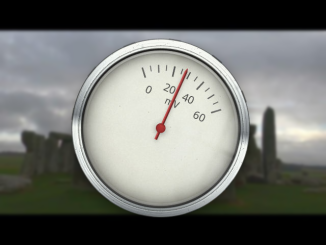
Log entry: 27.5 mV
